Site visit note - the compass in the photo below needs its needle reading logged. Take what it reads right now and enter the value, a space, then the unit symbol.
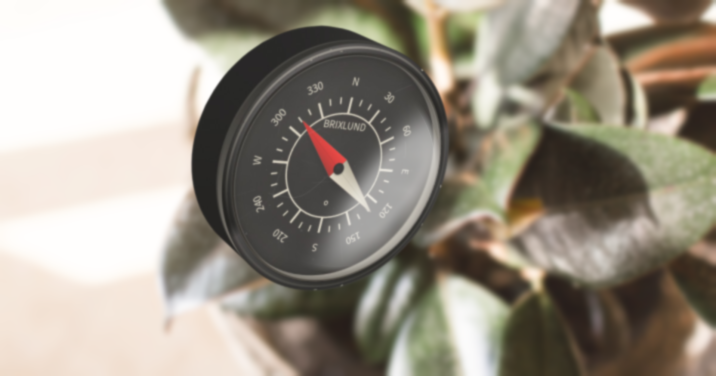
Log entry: 310 °
